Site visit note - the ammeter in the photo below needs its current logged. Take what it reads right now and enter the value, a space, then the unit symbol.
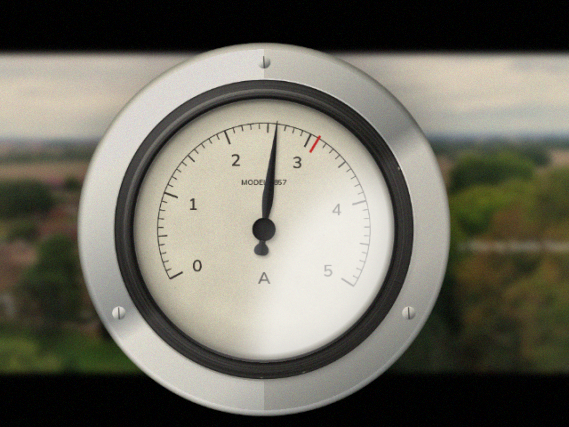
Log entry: 2.6 A
